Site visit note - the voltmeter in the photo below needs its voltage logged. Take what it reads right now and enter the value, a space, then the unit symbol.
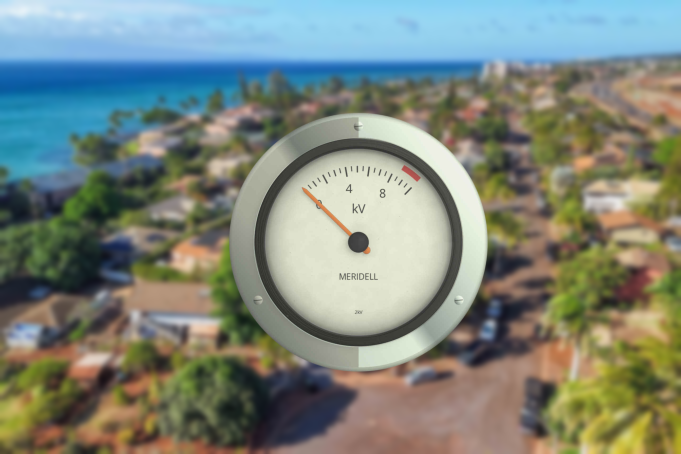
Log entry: 0 kV
